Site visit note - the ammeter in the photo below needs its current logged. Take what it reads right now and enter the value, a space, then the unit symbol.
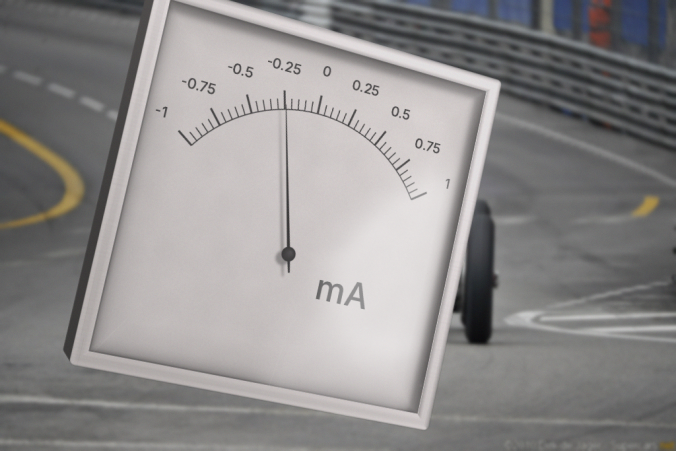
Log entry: -0.25 mA
